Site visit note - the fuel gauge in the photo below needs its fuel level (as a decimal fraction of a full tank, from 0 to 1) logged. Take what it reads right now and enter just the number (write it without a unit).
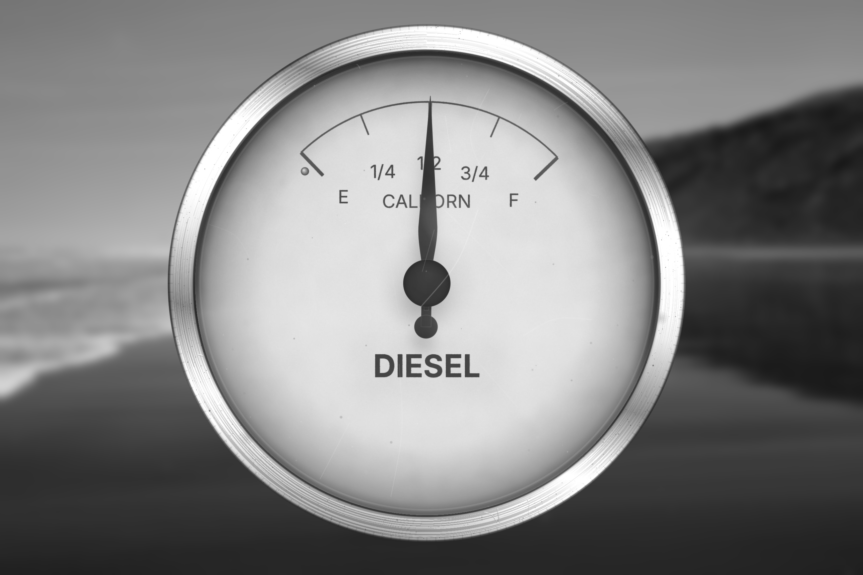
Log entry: 0.5
